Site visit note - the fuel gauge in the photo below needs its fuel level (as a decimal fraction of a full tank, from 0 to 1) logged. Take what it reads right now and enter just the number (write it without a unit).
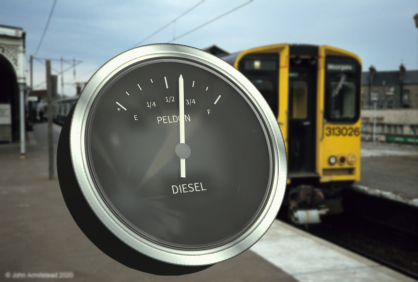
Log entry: 0.625
